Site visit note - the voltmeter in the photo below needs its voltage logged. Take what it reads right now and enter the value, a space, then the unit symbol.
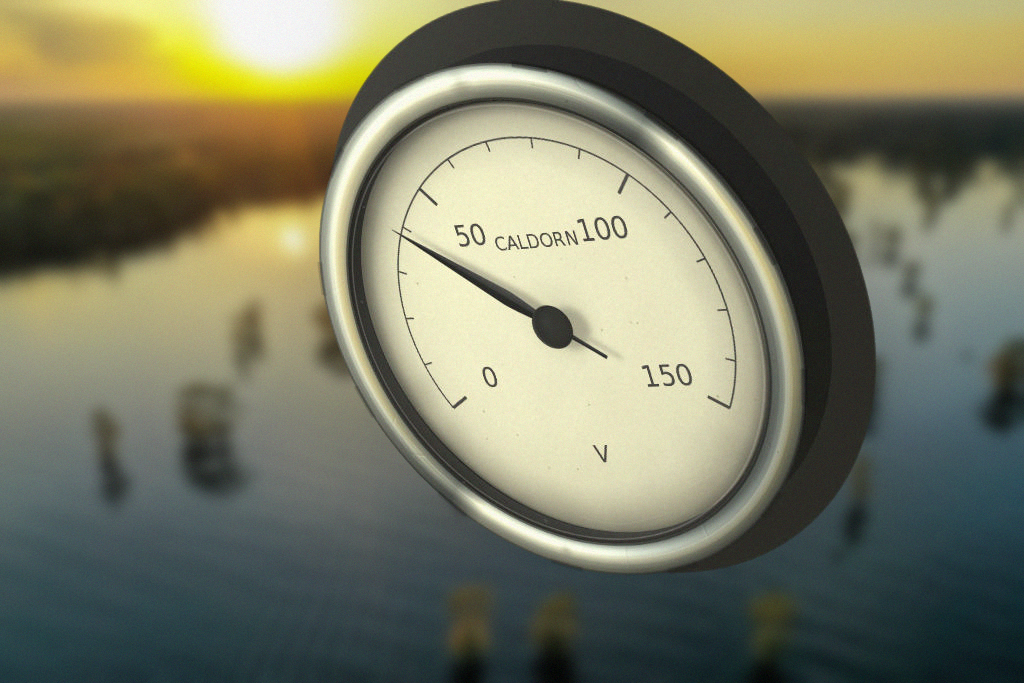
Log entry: 40 V
